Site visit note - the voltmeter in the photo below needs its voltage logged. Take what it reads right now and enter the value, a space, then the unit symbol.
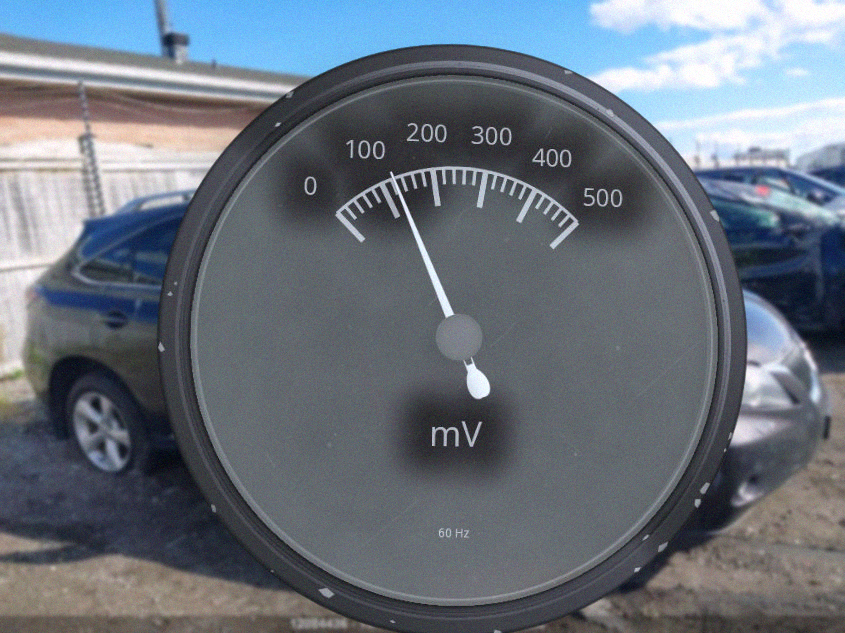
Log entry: 120 mV
